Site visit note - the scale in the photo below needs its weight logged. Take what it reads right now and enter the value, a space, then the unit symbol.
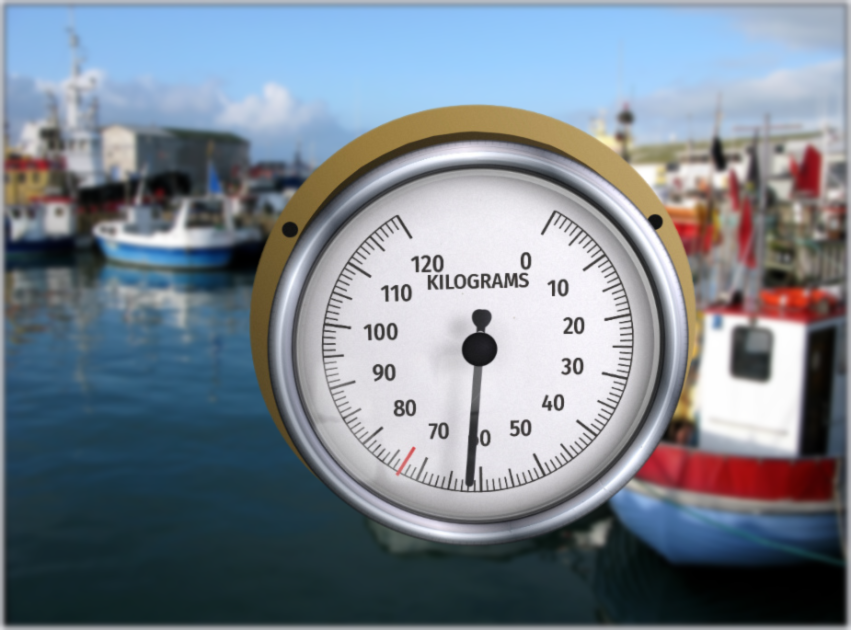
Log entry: 62 kg
